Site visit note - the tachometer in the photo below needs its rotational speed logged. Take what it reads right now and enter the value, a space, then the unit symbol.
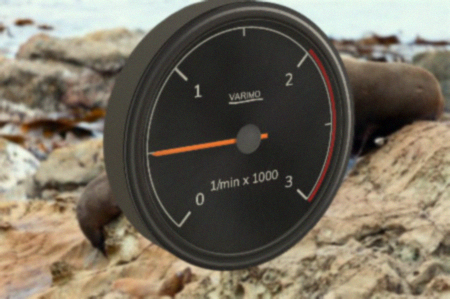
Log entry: 500 rpm
